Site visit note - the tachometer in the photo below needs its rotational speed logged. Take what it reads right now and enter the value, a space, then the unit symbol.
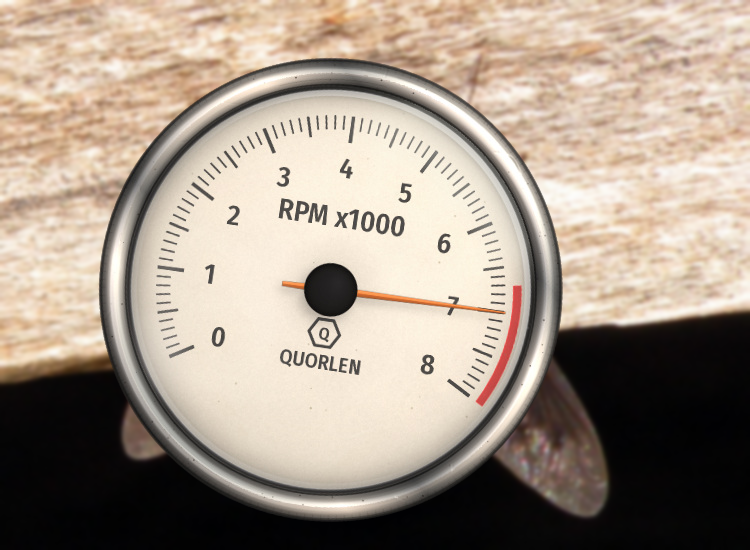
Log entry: 7000 rpm
